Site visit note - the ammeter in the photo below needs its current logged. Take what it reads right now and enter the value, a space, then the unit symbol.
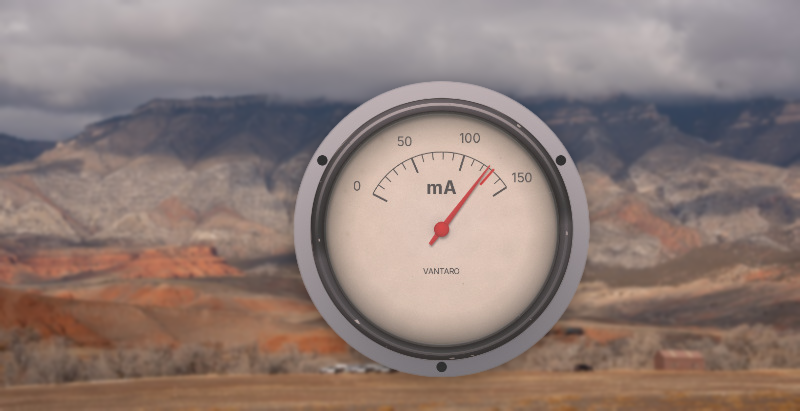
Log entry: 125 mA
